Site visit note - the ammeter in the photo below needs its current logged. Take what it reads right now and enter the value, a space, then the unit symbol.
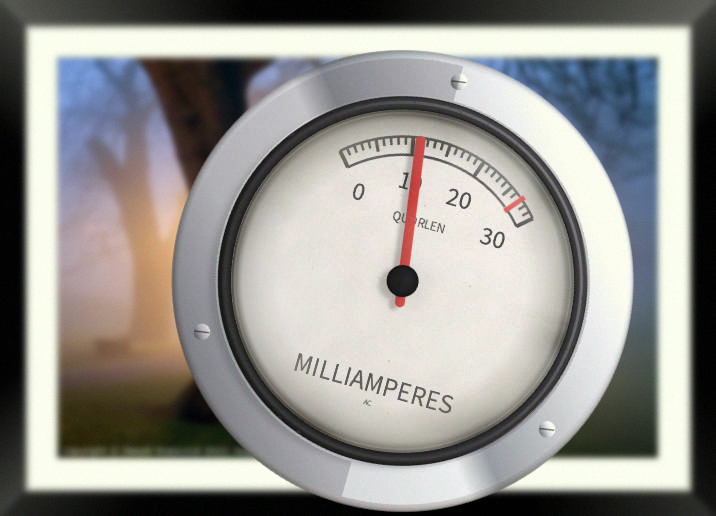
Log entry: 11 mA
